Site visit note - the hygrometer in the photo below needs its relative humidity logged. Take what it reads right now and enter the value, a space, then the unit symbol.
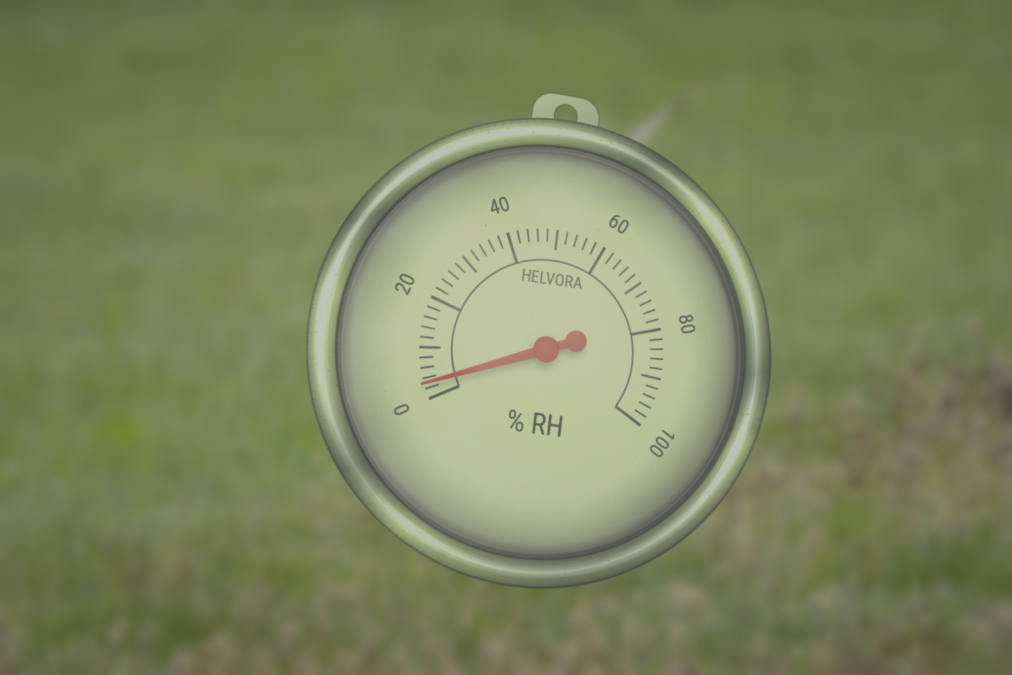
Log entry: 3 %
